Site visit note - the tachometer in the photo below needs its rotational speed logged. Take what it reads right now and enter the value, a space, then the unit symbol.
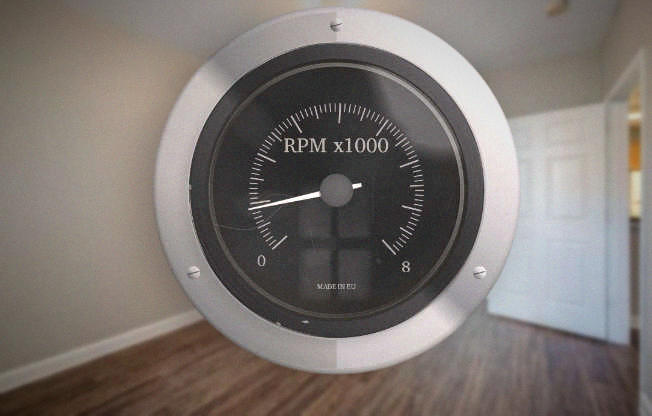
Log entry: 900 rpm
